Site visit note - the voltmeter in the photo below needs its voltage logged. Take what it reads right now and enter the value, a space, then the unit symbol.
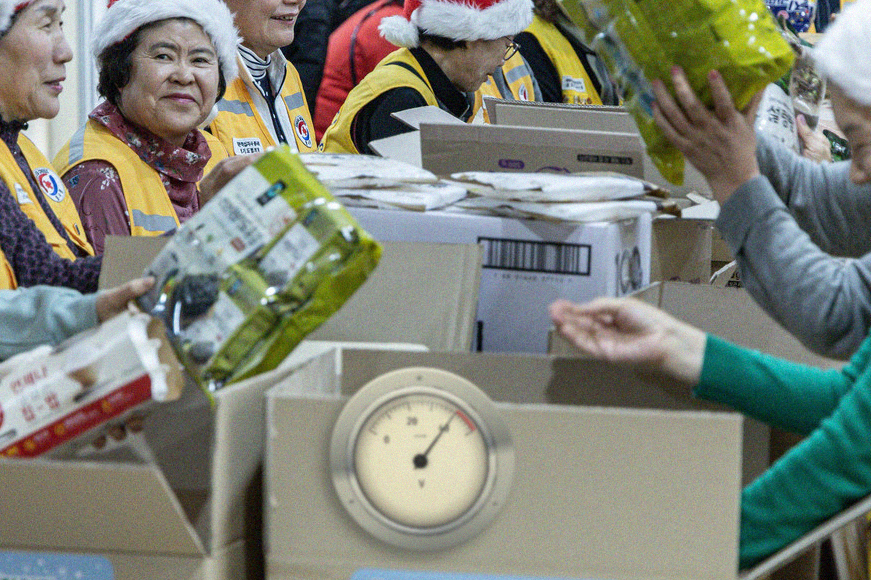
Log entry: 40 V
